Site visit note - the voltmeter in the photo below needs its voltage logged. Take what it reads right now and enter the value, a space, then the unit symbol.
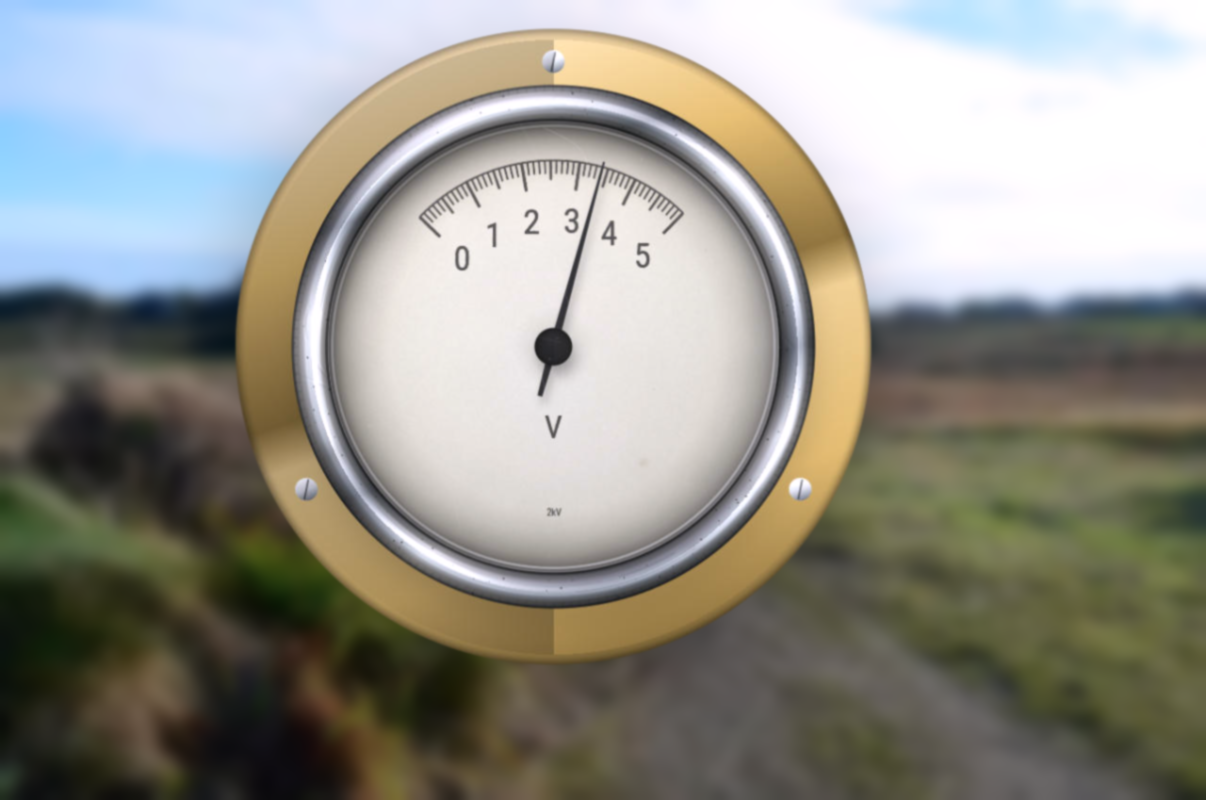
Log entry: 3.4 V
